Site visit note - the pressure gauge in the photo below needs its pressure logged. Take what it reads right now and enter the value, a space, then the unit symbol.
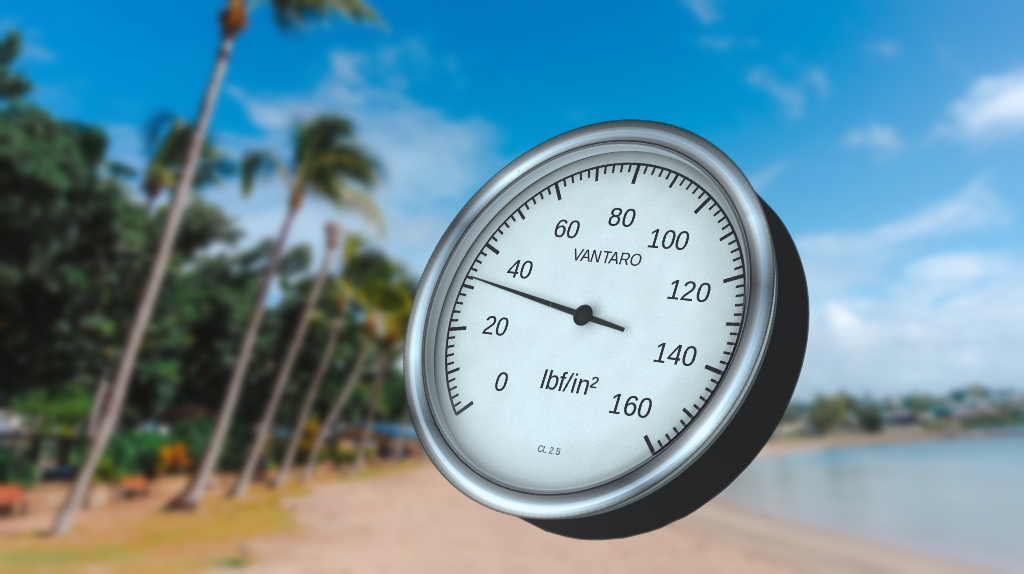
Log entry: 32 psi
